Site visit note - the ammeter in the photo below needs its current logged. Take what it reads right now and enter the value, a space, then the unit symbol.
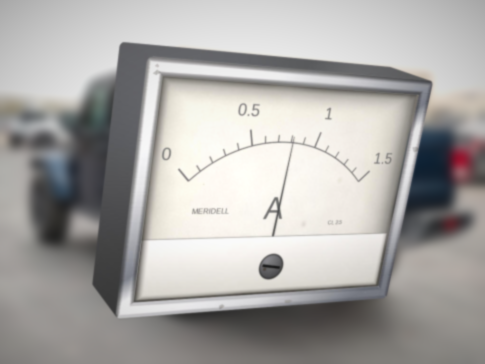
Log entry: 0.8 A
